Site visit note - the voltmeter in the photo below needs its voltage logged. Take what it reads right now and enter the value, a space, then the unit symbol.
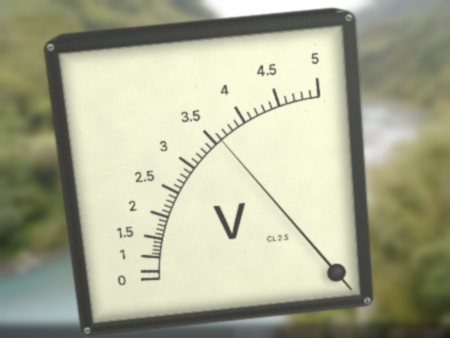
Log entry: 3.6 V
